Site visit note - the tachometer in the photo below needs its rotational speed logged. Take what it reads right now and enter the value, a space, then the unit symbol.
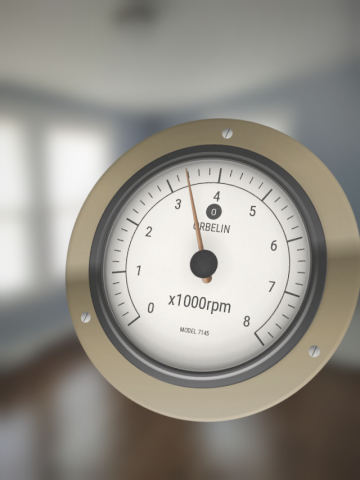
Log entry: 3400 rpm
